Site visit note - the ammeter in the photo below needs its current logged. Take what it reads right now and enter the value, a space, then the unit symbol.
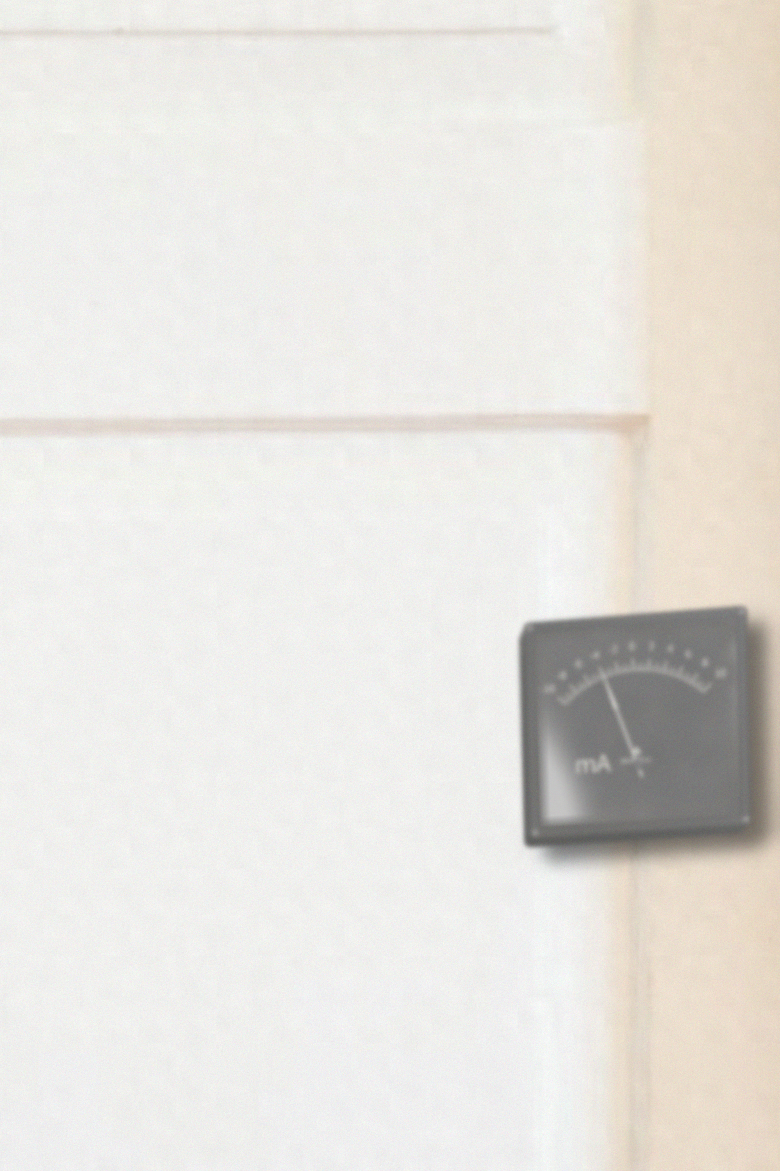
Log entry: -4 mA
